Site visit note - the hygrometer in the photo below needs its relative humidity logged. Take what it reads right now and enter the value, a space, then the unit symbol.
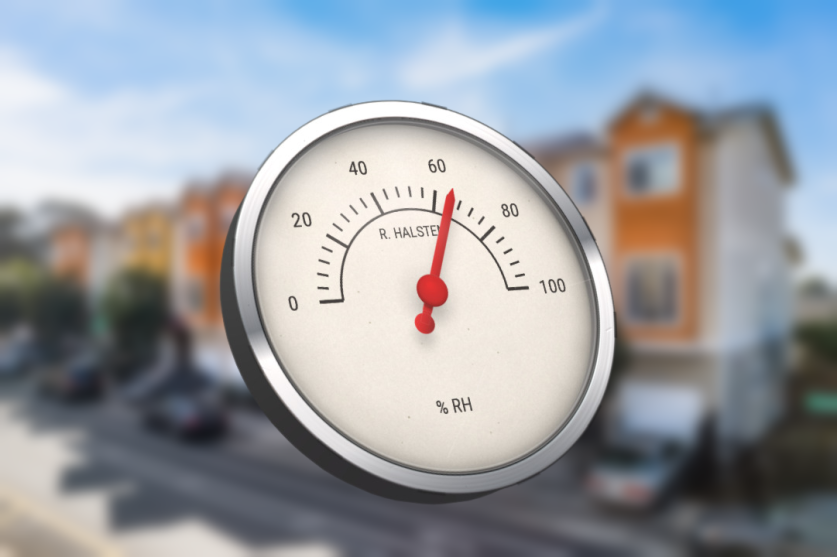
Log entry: 64 %
